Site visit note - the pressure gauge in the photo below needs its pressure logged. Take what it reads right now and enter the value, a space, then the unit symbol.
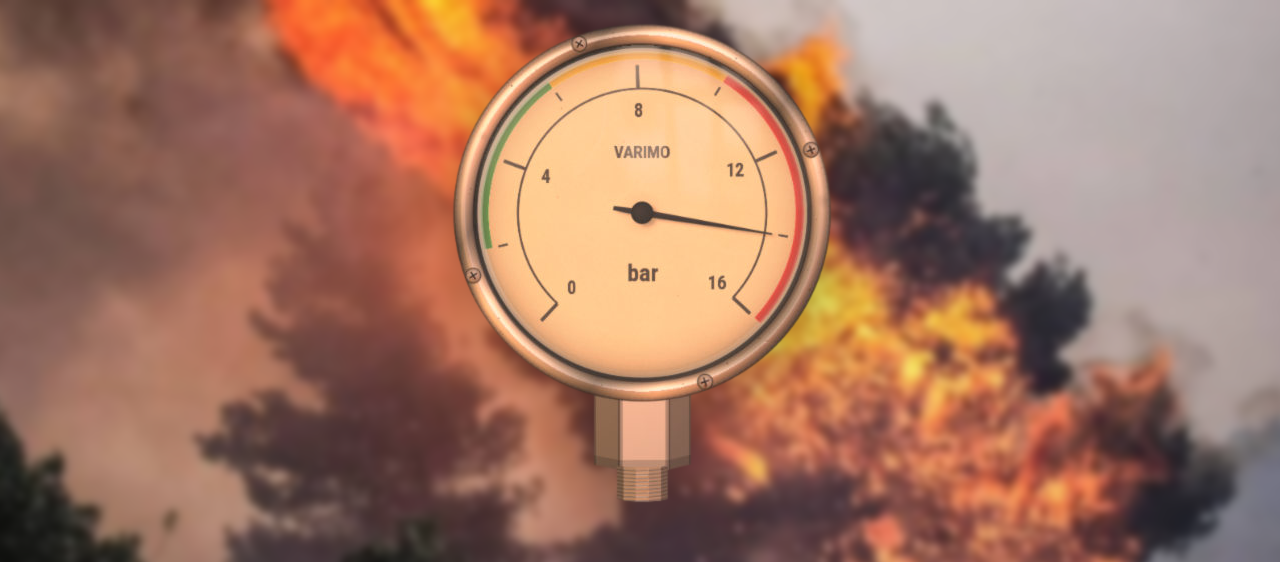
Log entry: 14 bar
